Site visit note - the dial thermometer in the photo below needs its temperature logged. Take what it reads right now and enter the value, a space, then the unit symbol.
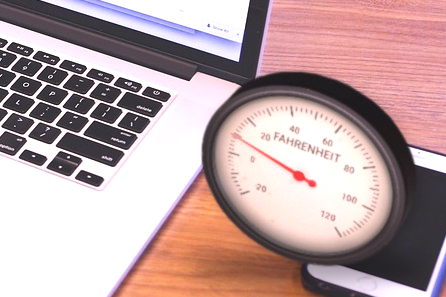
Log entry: 10 °F
